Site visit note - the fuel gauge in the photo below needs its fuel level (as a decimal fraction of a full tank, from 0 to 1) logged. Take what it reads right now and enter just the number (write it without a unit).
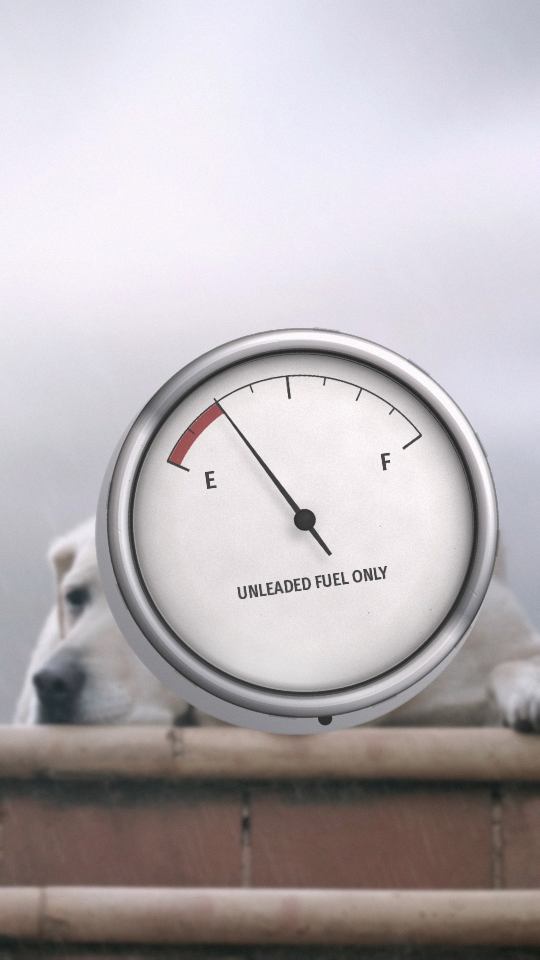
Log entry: 0.25
